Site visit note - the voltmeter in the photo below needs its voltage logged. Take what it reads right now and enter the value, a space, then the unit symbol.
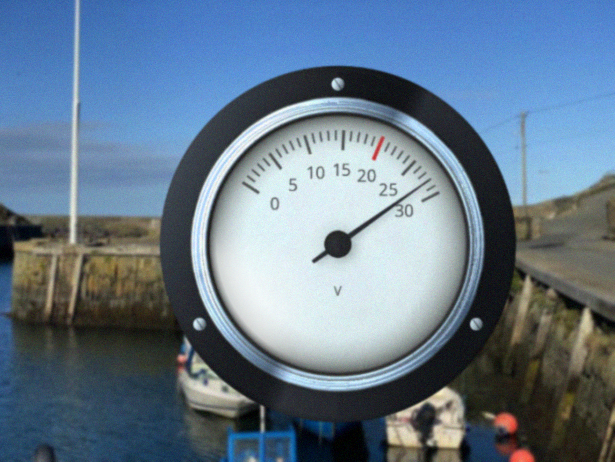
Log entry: 28 V
